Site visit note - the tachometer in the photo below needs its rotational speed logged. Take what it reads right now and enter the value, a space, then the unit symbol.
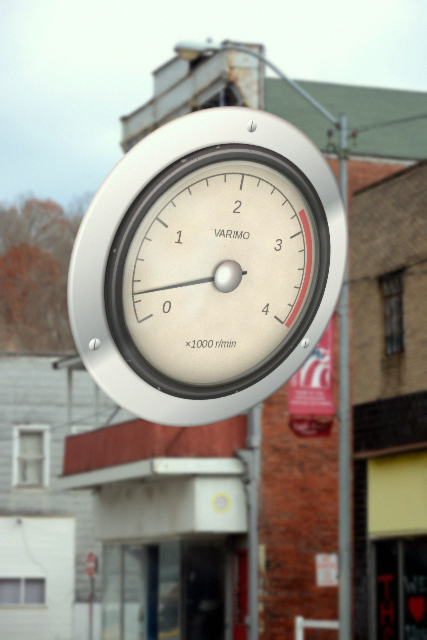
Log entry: 300 rpm
